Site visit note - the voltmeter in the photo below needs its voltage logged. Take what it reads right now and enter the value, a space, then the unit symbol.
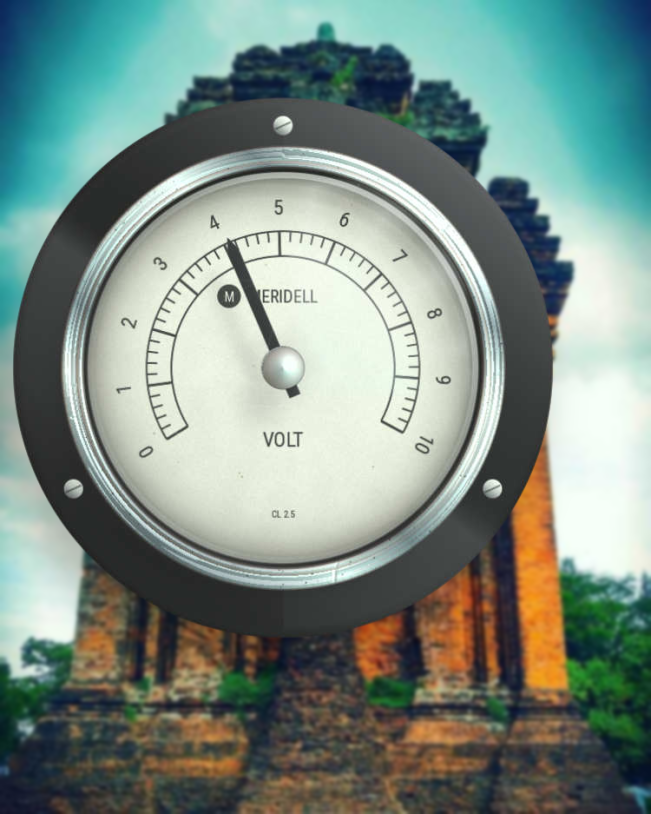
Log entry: 4.1 V
